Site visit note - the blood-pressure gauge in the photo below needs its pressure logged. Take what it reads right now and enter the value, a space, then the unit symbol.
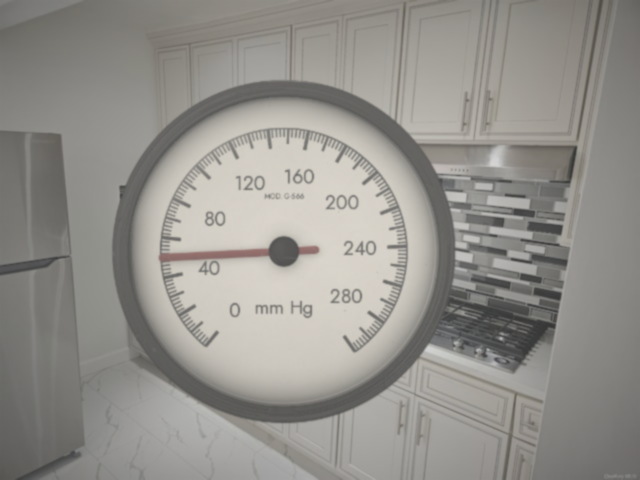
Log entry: 50 mmHg
